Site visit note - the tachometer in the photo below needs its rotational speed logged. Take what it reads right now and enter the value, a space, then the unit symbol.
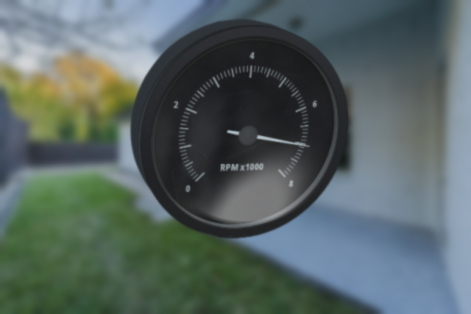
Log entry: 7000 rpm
